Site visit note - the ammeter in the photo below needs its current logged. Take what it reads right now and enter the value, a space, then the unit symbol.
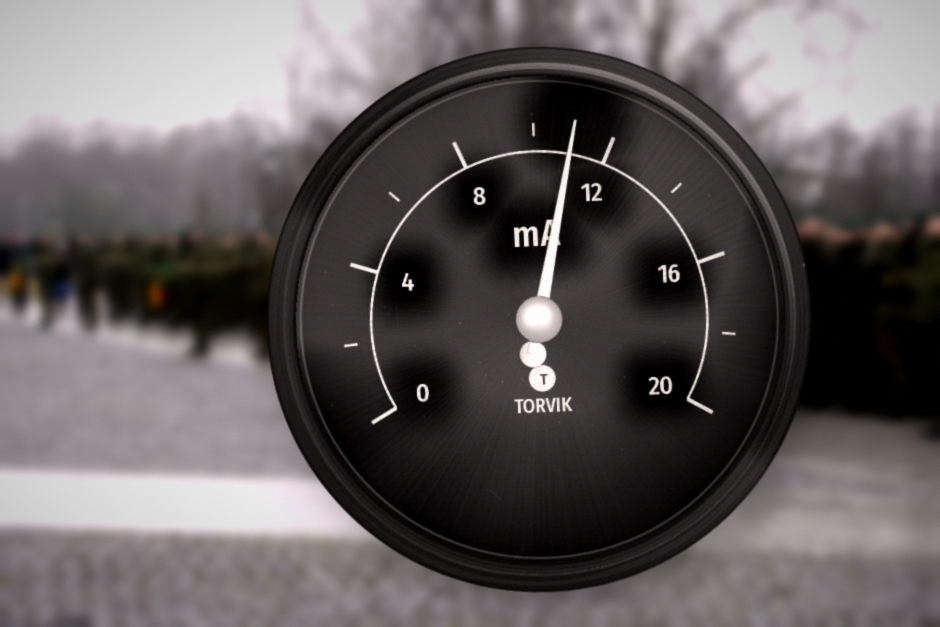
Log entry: 11 mA
